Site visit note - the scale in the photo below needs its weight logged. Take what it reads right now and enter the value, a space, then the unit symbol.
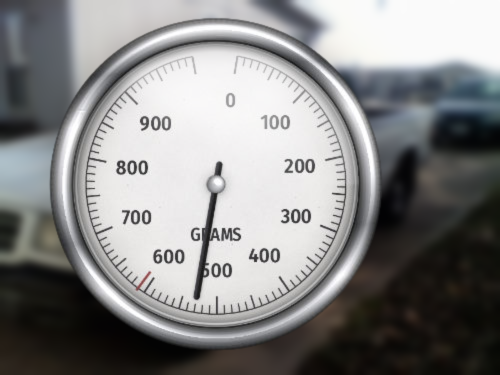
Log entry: 530 g
